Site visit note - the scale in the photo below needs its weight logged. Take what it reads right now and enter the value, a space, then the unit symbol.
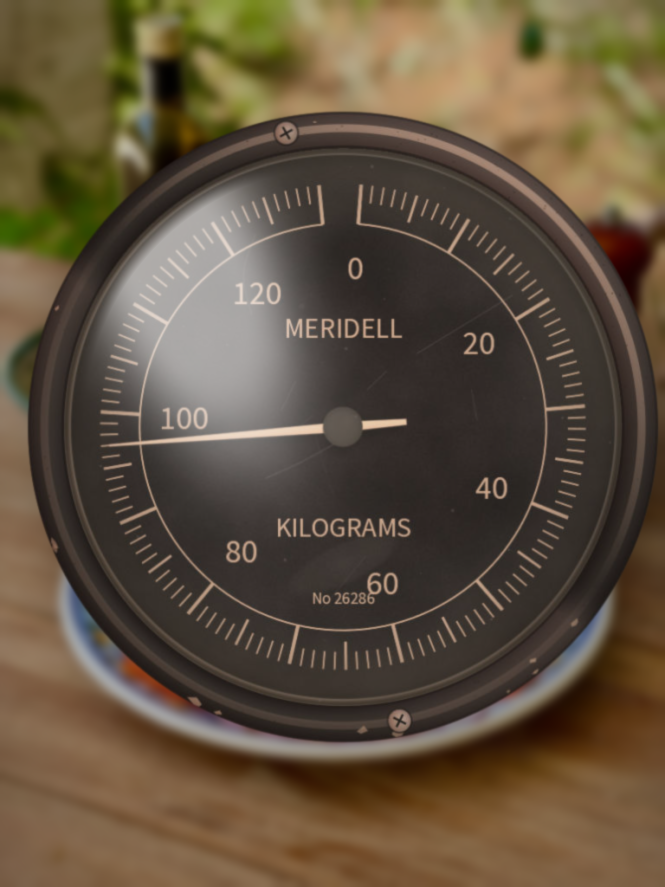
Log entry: 97 kg
